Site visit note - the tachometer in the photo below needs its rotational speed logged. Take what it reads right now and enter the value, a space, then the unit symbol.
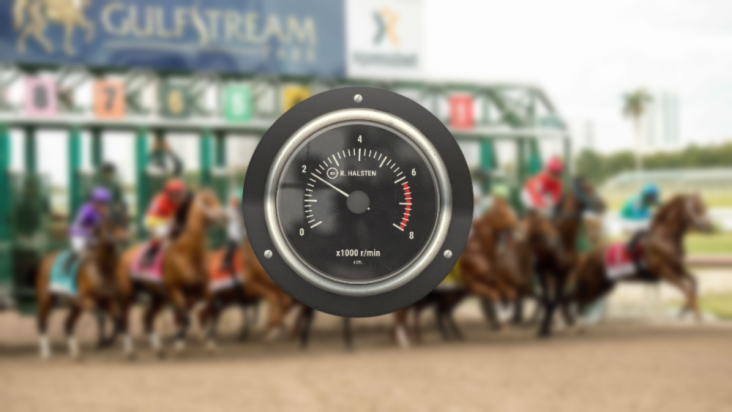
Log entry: 2000 rpm
